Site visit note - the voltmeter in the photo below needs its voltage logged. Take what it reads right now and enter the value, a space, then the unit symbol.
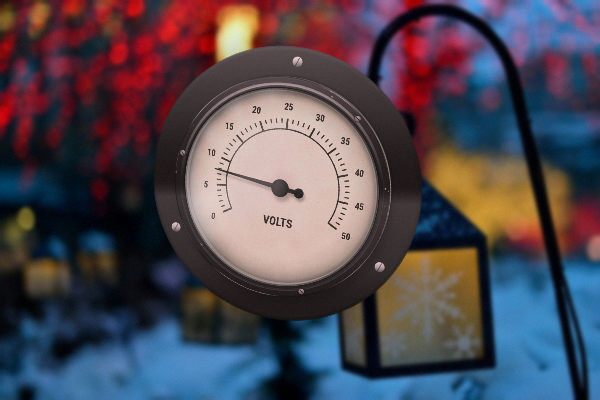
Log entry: 8 V
